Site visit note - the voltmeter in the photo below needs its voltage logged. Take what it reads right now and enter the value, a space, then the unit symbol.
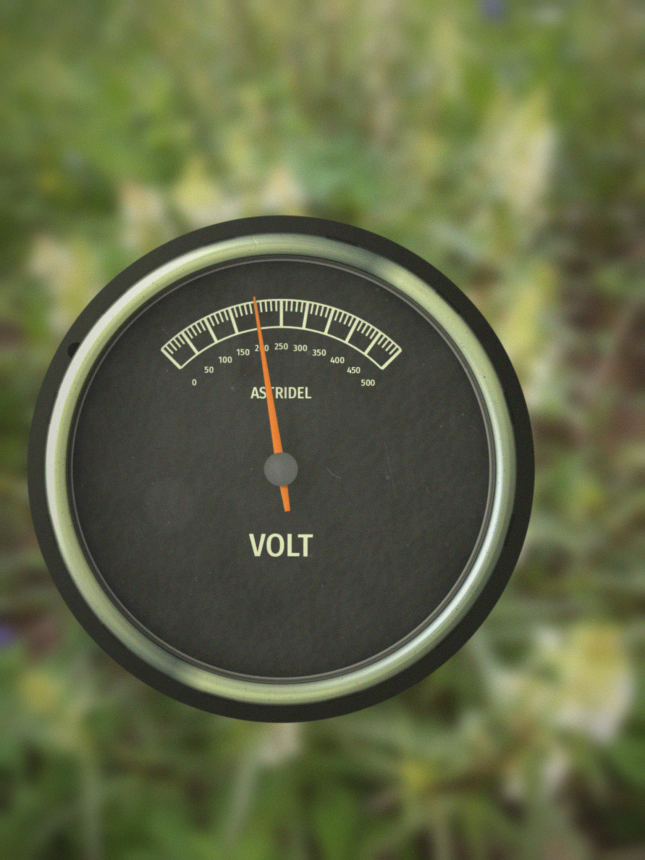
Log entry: 200 V
